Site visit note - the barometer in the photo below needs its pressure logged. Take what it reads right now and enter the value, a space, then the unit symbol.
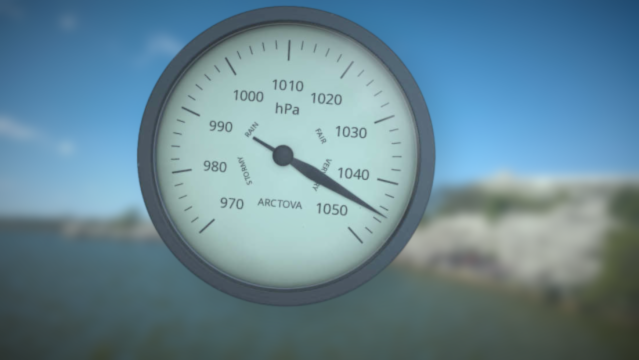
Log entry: 1045 hPa
